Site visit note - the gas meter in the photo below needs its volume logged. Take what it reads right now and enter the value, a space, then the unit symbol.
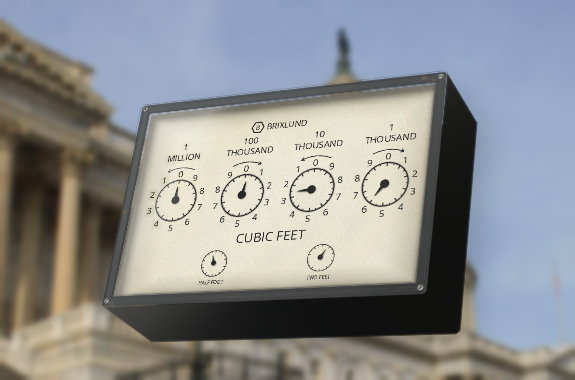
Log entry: 2600 ft³
